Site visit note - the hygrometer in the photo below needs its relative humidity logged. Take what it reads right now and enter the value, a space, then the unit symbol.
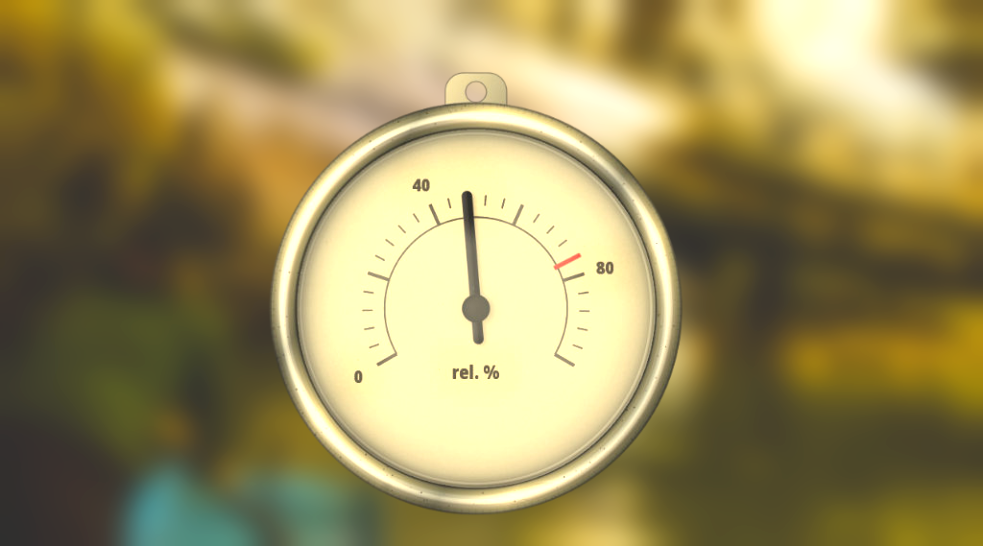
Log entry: 48 %
